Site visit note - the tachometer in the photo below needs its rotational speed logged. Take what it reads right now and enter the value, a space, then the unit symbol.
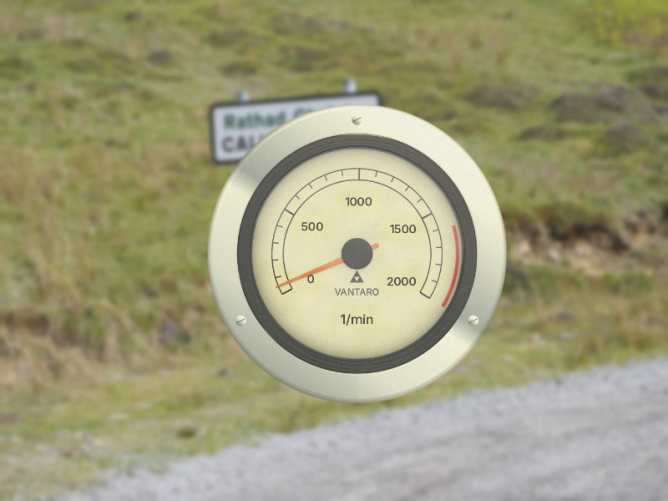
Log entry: 50 rpm
